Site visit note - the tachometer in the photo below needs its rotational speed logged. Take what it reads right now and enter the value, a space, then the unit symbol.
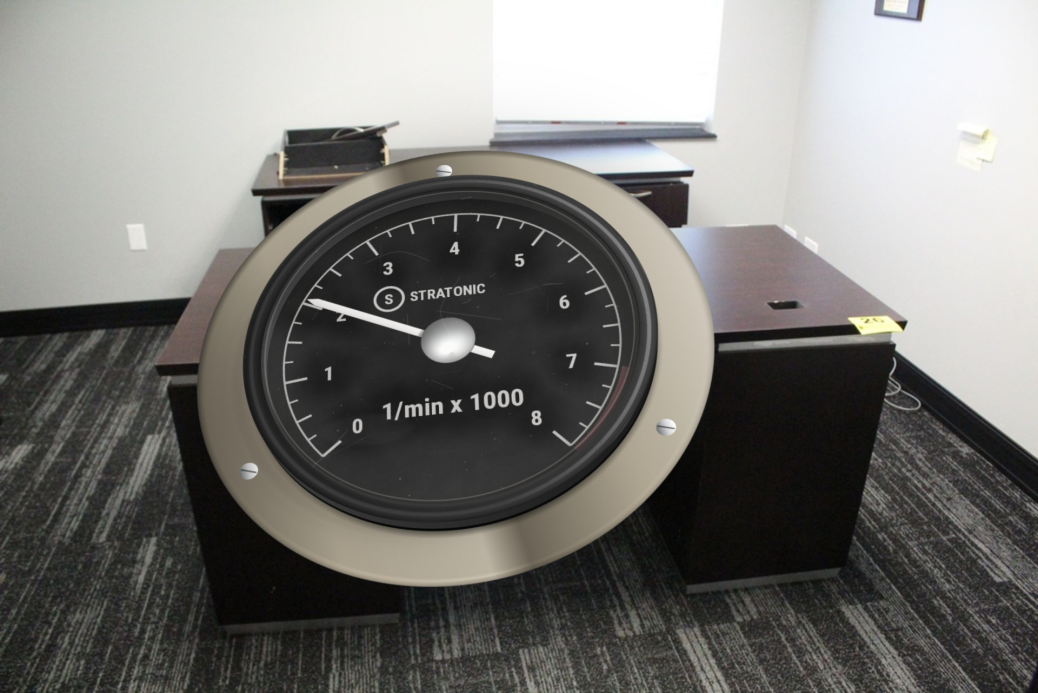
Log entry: 2000 rpm
